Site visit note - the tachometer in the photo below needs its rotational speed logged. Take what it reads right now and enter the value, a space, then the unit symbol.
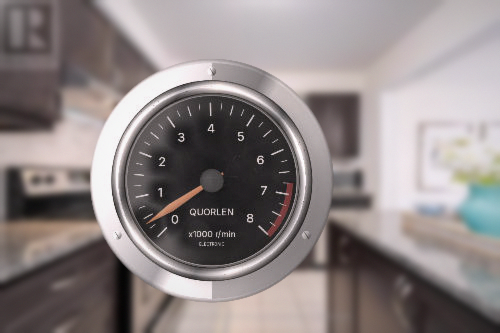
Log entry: 375 rpm
